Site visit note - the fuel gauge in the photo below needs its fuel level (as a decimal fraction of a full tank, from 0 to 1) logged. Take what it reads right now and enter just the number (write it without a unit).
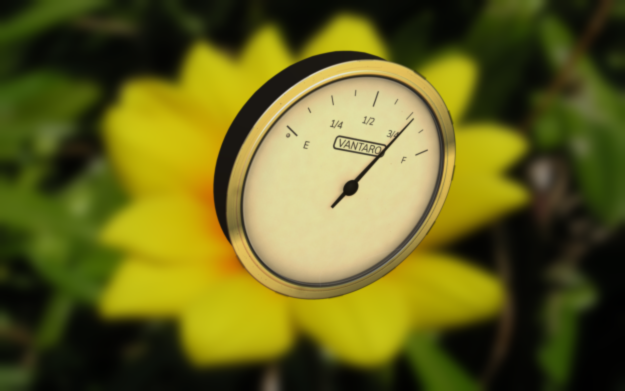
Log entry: 0.75
